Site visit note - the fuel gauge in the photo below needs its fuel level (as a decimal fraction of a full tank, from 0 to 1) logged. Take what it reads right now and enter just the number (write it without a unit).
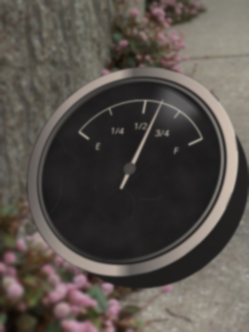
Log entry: 0.625
